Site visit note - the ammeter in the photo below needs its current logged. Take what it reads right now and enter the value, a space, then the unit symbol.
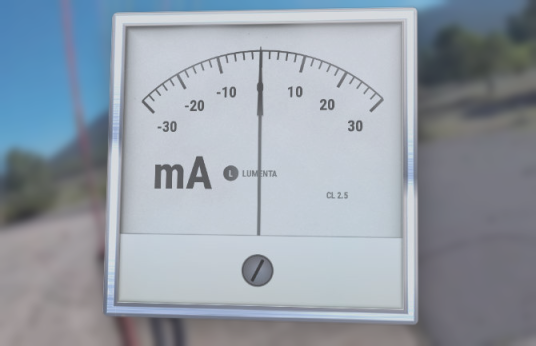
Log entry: 0 mA
